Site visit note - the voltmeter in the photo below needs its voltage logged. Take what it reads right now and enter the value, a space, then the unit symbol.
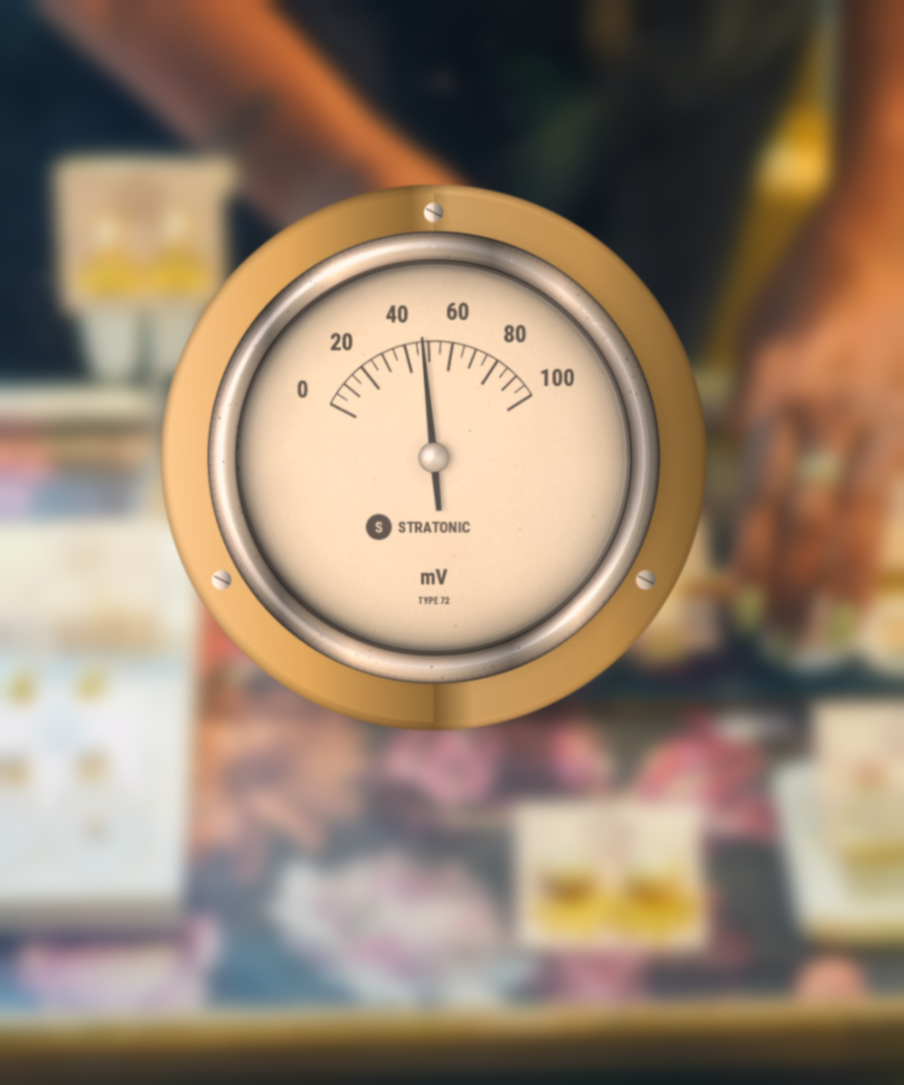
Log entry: 47.5 mV
